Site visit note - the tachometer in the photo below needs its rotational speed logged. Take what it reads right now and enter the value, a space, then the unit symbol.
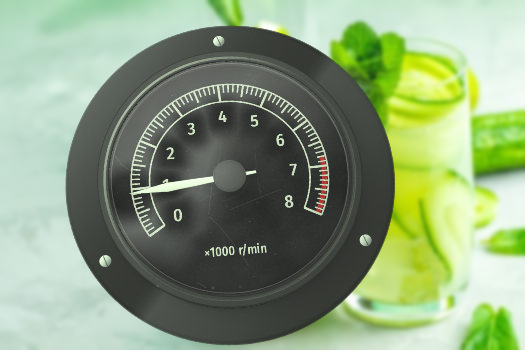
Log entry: 900 rpm
